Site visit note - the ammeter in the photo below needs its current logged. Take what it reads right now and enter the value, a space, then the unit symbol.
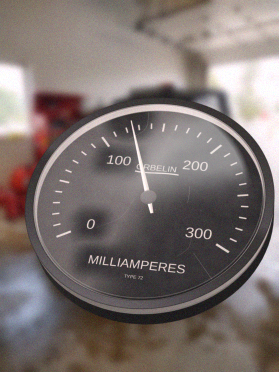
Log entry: 125 mA
